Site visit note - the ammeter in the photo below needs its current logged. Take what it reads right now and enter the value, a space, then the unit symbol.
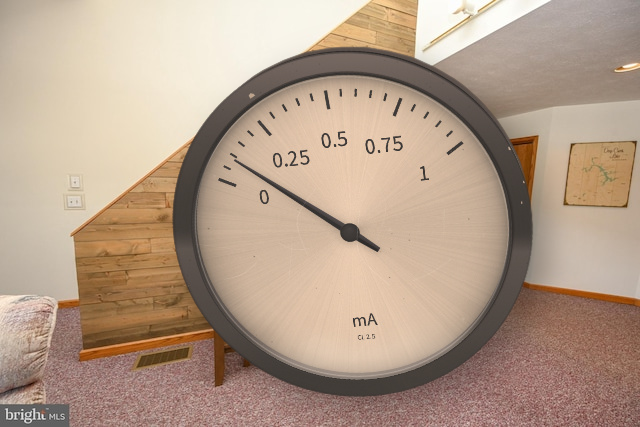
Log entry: 0.1 mA
